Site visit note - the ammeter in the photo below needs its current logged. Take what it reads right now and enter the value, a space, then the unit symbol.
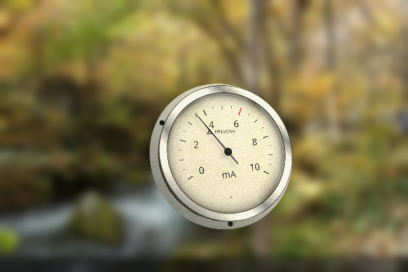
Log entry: 3.5 mA
